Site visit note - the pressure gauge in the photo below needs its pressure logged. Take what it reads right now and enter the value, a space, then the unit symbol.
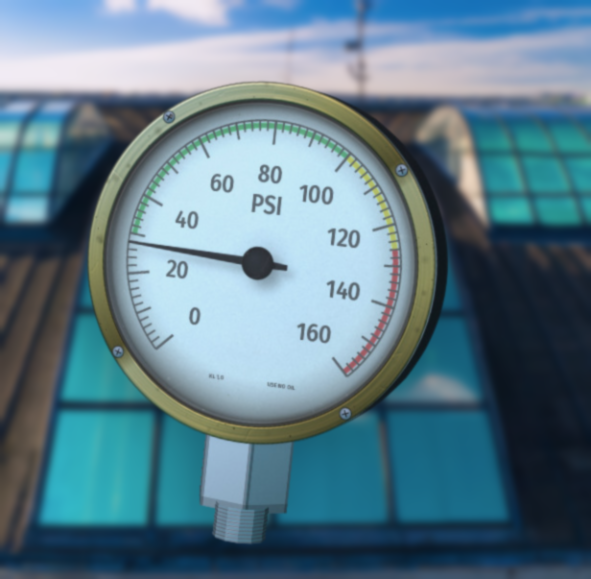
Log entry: 28 psi
